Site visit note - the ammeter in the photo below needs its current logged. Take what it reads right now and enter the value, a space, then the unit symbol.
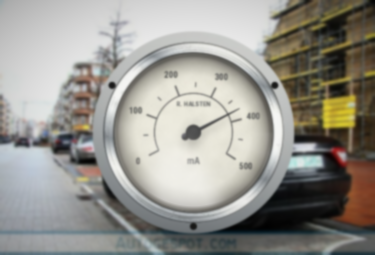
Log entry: 375 mA
